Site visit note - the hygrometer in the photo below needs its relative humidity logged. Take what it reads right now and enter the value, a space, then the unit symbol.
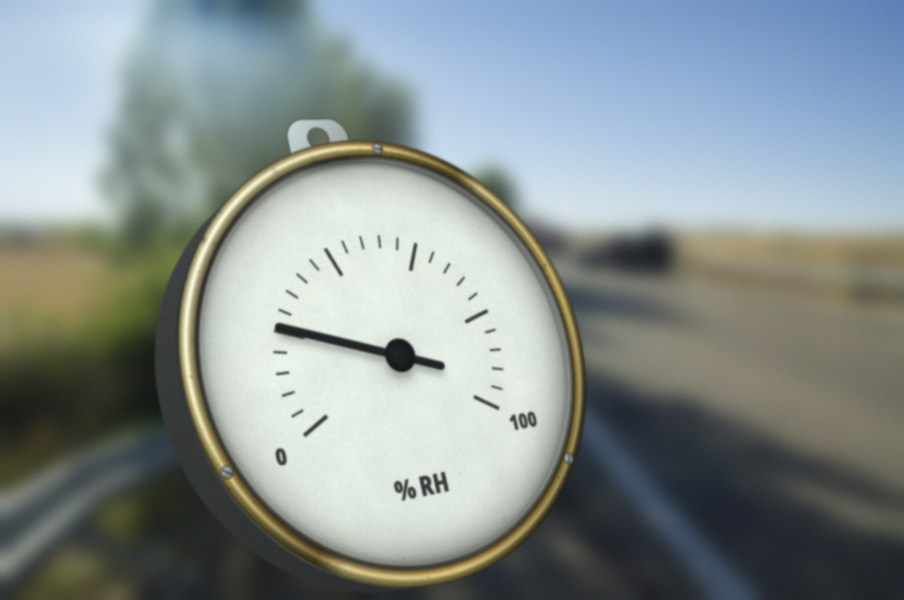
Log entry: 20 %
